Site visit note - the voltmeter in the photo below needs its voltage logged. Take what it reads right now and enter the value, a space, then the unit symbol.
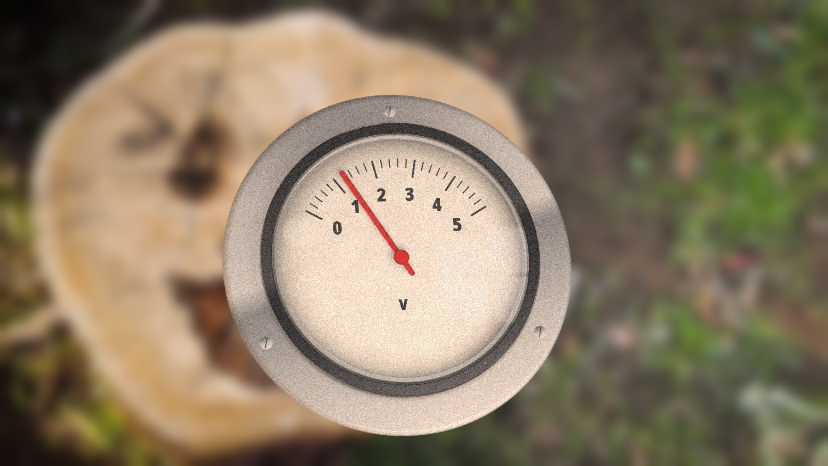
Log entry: 1.2 V
